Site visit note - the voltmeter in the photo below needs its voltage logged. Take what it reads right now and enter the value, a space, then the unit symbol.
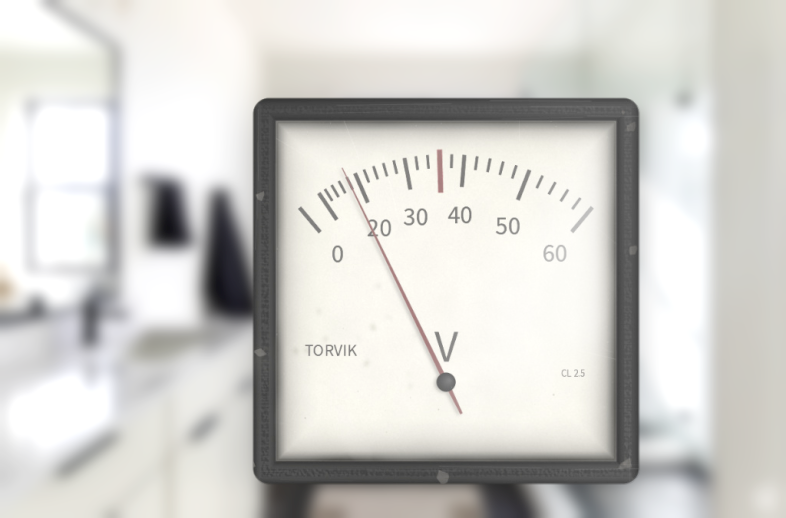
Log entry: 18 V
